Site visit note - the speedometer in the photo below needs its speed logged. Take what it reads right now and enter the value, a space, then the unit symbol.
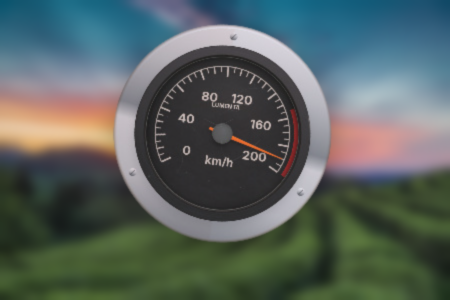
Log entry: 190 km/h
